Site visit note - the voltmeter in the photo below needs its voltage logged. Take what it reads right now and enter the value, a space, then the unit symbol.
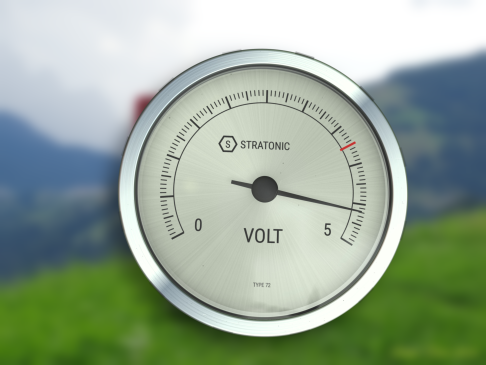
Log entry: 4.6 V
